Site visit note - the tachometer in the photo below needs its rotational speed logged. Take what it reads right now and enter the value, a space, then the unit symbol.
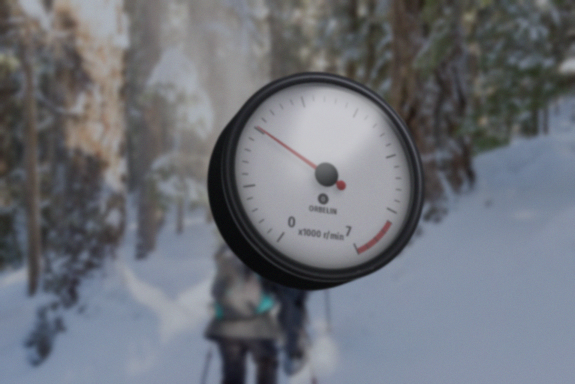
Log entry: 2000 rpm
